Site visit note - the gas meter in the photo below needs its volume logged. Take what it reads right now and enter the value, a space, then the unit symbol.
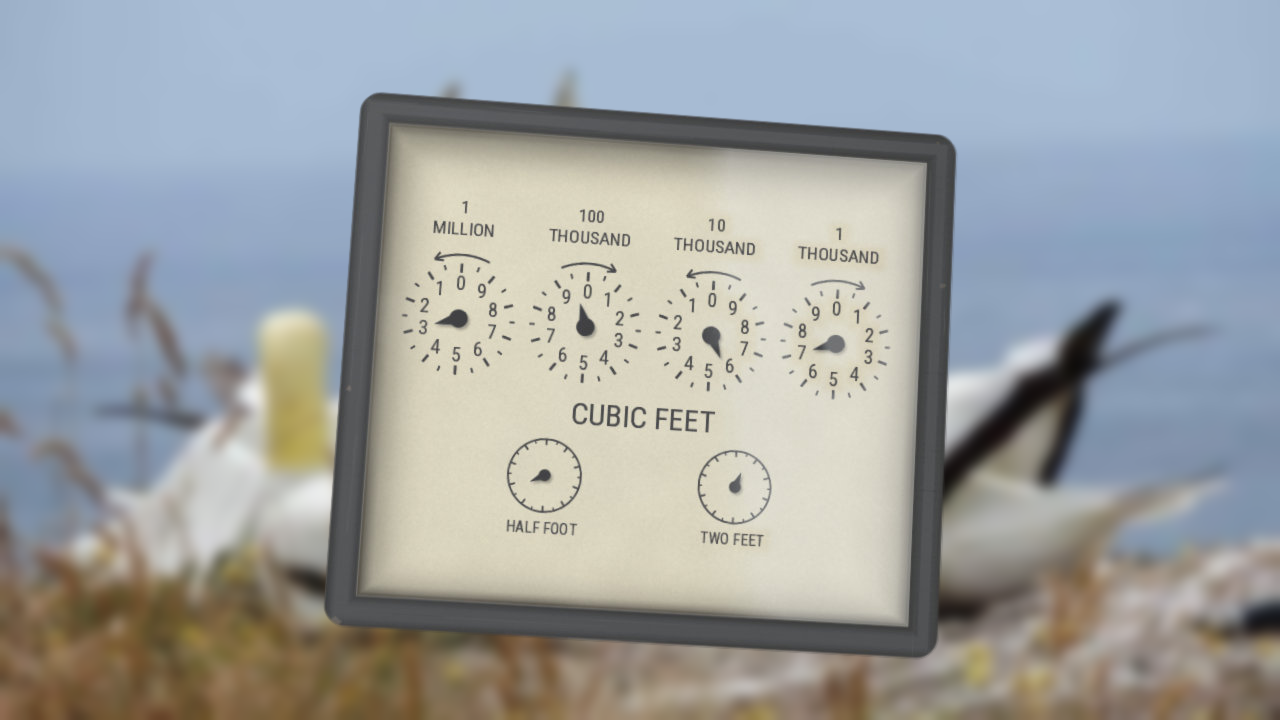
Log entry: 295700 ft³
